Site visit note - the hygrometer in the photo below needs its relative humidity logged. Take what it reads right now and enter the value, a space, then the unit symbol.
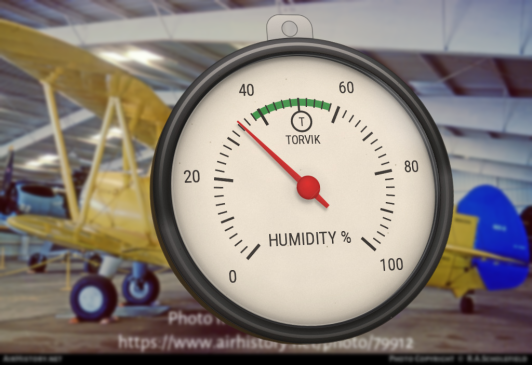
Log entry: 34 %
